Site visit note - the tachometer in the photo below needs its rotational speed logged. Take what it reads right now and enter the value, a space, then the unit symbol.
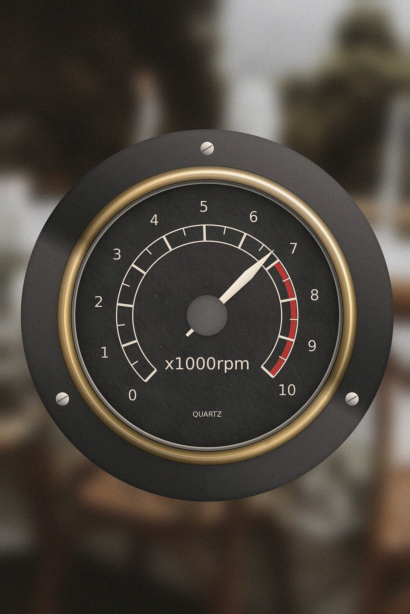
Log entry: 6750 rpm
